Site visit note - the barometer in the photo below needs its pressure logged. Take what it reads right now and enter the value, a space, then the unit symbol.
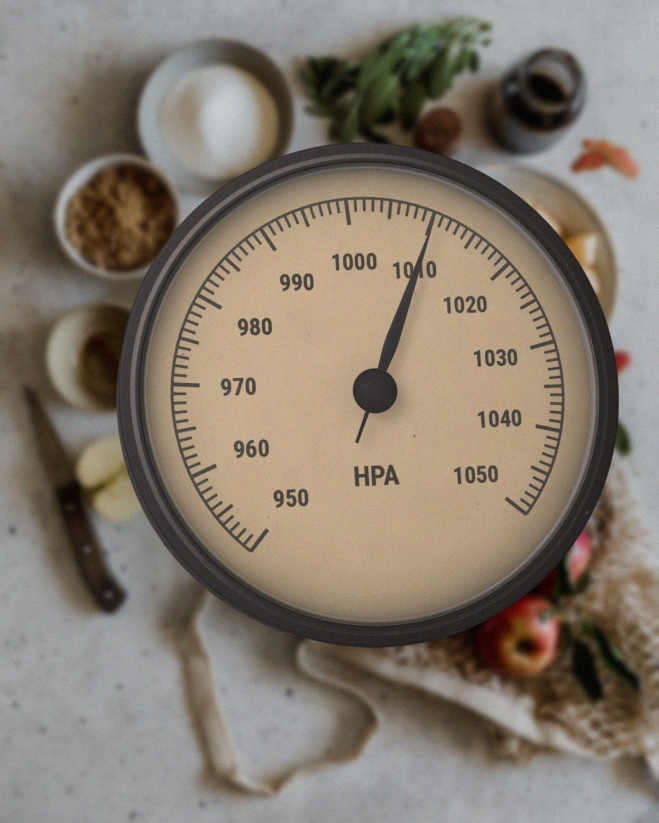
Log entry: 1010 hPa
